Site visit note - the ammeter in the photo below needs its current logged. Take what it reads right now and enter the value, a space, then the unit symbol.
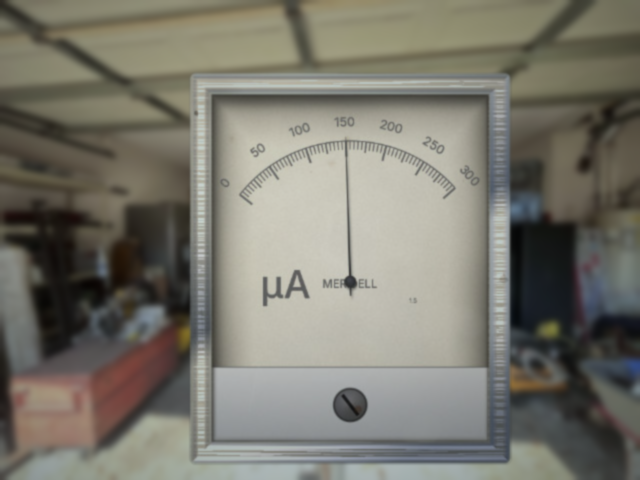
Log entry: 150 µA
